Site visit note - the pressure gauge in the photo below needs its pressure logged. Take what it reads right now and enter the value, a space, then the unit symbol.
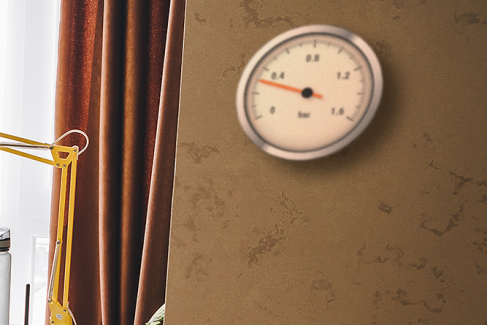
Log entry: 0.3 bar
